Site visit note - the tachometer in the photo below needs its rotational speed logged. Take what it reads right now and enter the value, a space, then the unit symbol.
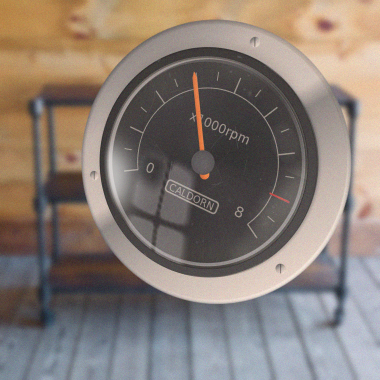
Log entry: 3000 rpm
